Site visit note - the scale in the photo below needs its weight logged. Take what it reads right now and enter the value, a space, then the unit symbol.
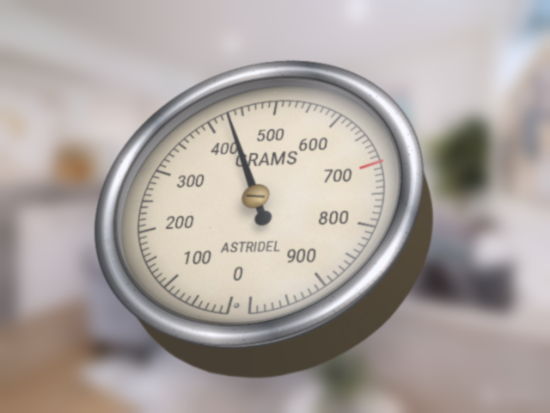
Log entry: 430 g
